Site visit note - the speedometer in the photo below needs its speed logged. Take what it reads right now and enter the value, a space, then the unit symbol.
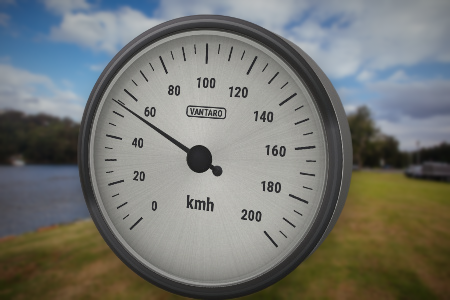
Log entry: 55 km/h
